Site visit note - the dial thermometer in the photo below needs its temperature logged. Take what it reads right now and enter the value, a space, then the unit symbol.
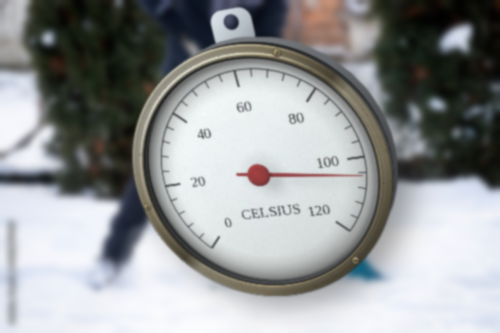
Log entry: 104 °C
